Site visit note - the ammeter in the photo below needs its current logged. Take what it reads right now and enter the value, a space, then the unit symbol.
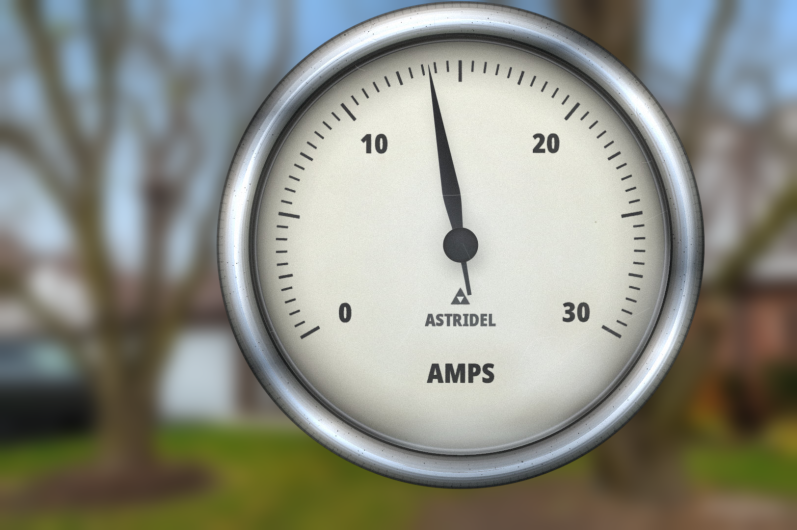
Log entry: 13.75 A
